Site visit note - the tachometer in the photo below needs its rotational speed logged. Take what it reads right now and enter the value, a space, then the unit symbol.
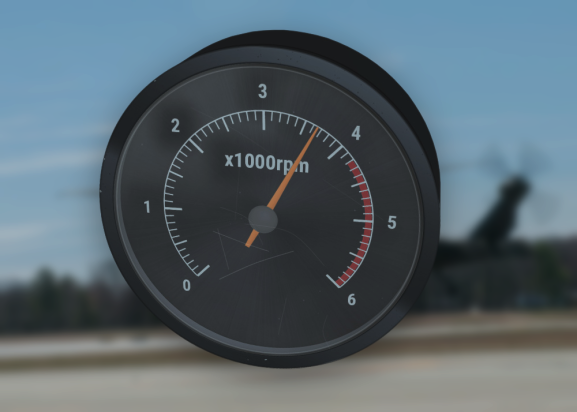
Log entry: 3650 rpm
